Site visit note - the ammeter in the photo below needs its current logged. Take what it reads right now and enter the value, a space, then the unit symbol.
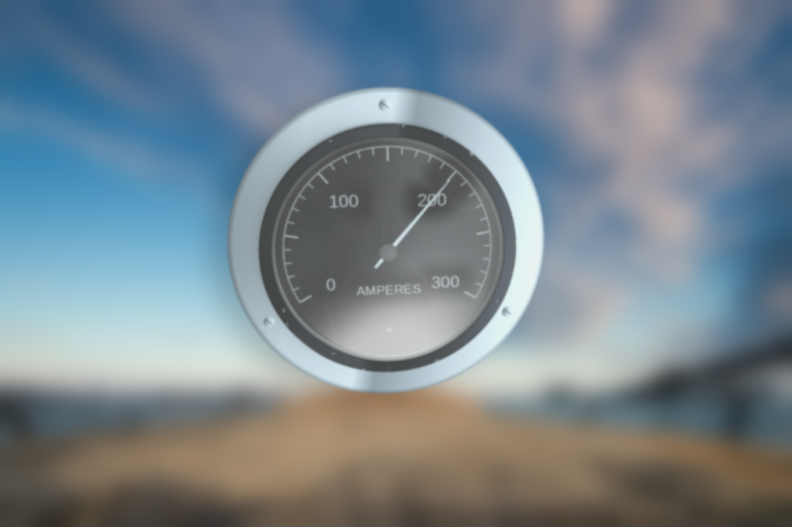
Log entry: 200 A
